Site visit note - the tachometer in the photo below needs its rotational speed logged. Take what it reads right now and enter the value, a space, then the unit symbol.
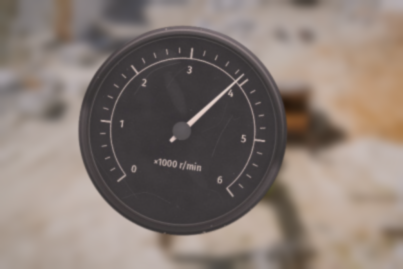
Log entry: 3900 rpm
